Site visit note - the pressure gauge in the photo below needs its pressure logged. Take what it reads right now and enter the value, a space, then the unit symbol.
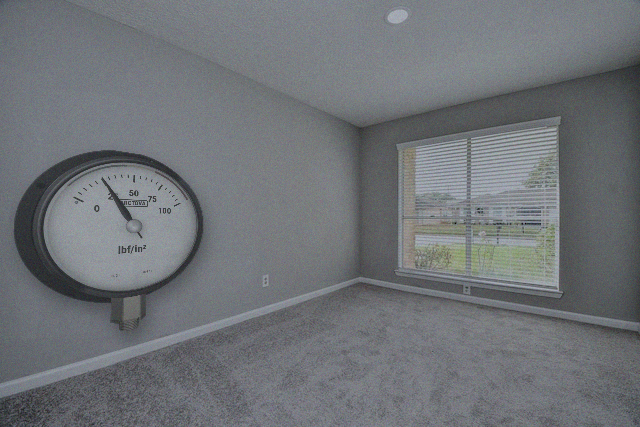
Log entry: 25 psi
